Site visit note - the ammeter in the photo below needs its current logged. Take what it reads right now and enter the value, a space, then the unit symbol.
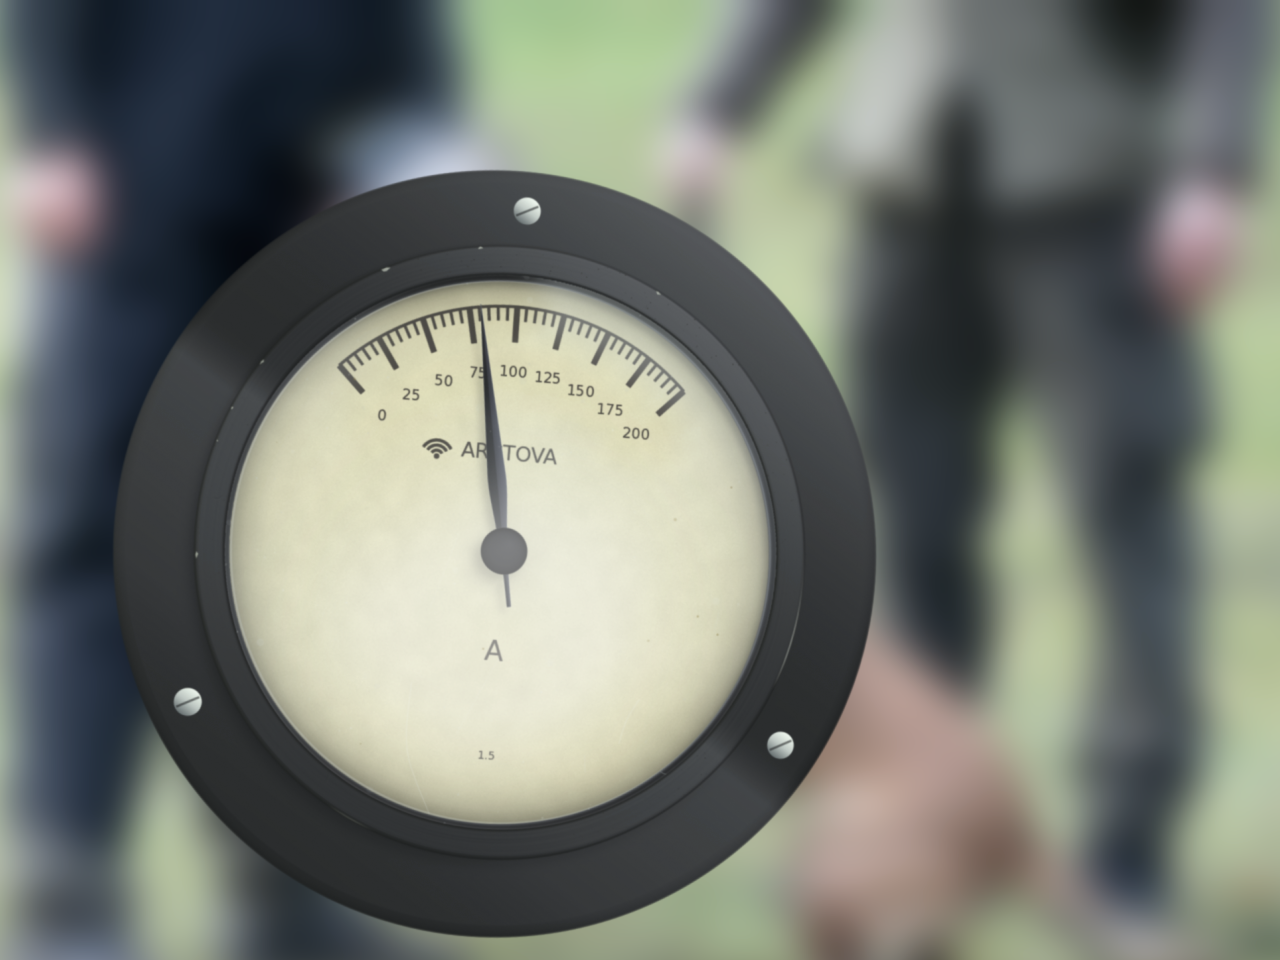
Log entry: 80 A
